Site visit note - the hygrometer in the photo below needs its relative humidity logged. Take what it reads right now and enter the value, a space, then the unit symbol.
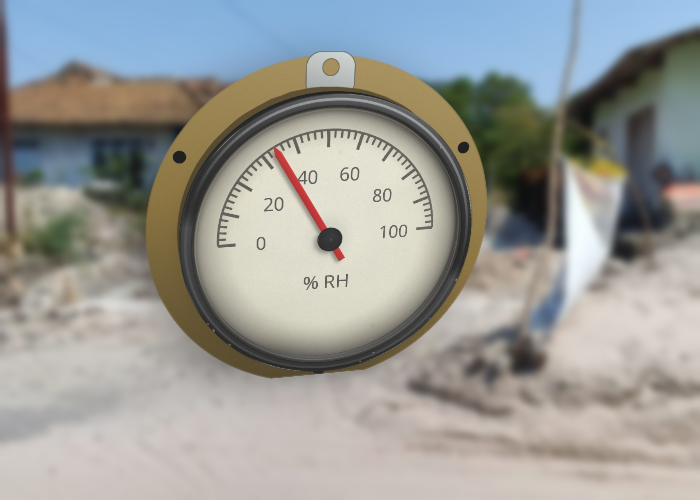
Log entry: 34 %
